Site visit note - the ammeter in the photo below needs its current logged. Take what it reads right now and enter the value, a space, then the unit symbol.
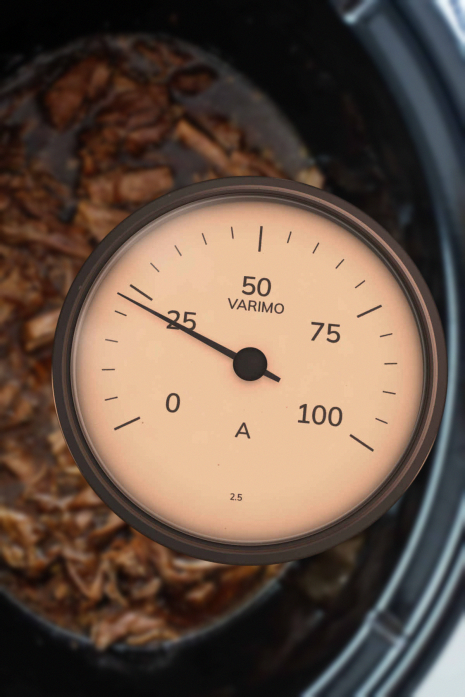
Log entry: 22.5 A
